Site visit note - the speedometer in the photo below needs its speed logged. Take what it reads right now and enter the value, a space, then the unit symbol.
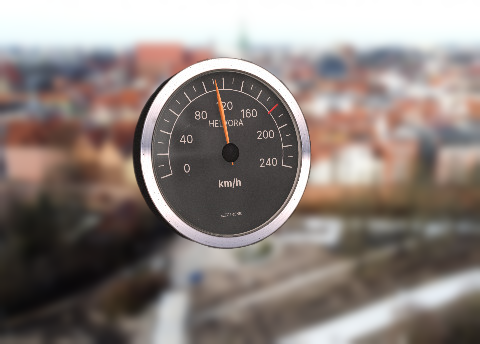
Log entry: 110 km/h
